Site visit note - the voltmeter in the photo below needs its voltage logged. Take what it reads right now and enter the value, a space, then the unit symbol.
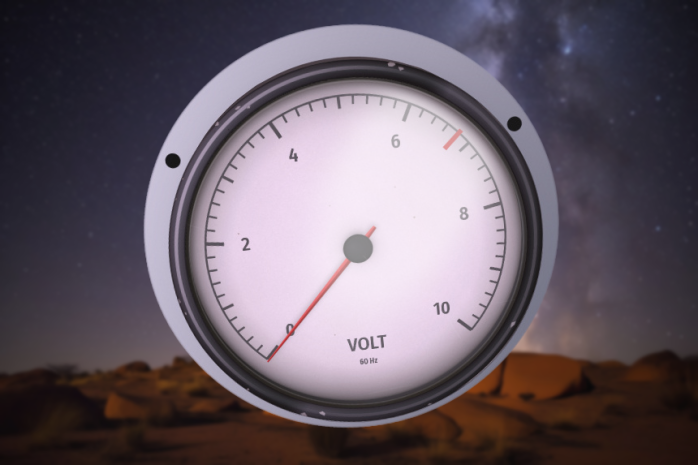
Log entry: 0 V
